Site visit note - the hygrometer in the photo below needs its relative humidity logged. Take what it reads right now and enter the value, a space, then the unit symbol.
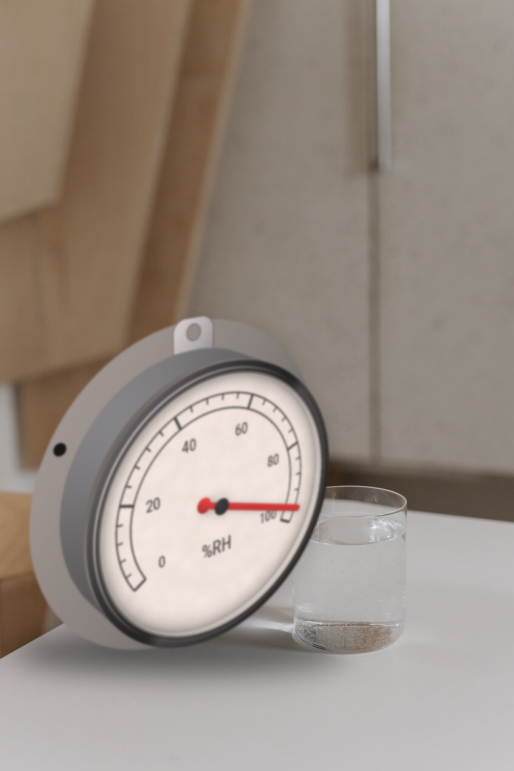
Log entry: 96 %
